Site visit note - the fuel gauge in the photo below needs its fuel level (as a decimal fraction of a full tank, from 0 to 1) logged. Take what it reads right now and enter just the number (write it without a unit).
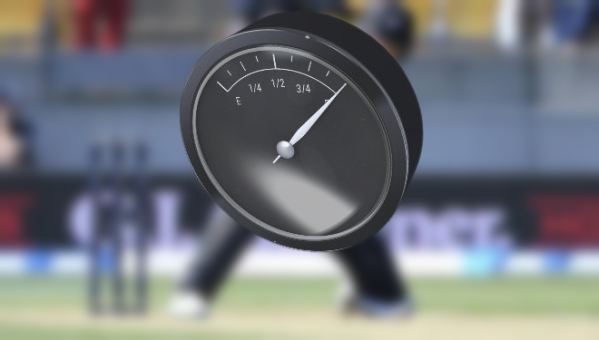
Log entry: 1
